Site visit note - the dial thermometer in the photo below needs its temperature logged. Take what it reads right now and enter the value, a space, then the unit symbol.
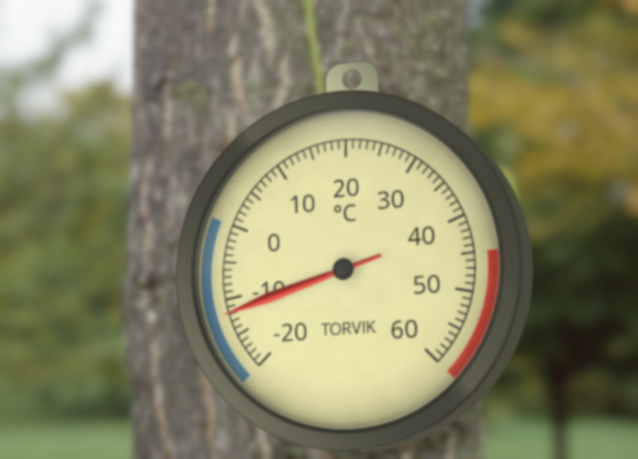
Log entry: -12 °C
